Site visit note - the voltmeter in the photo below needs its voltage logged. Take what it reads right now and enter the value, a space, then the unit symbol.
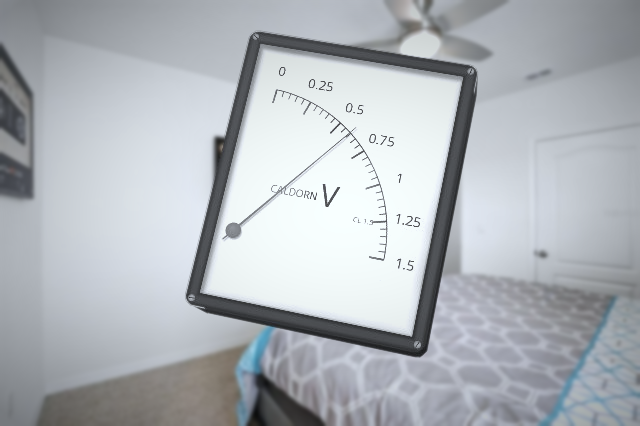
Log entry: 0.6 V
